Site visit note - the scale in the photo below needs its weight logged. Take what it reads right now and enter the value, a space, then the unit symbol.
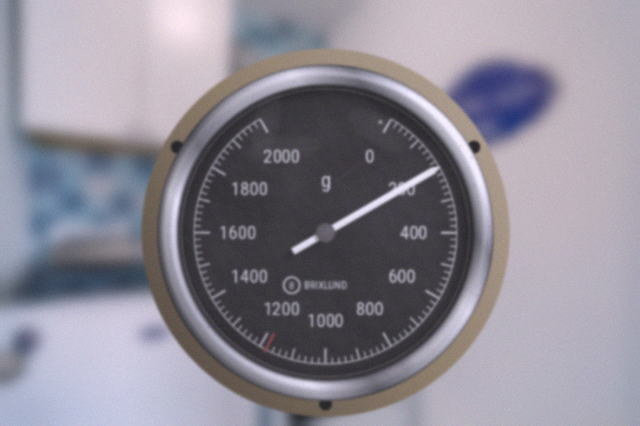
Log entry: 200 g
